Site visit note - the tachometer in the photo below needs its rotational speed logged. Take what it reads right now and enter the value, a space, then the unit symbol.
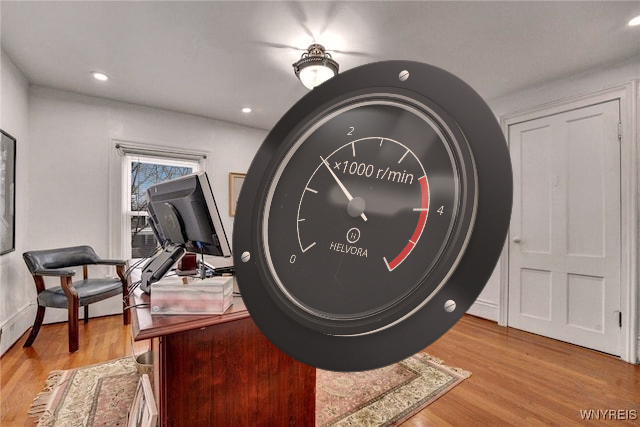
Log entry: 1500 rpm
